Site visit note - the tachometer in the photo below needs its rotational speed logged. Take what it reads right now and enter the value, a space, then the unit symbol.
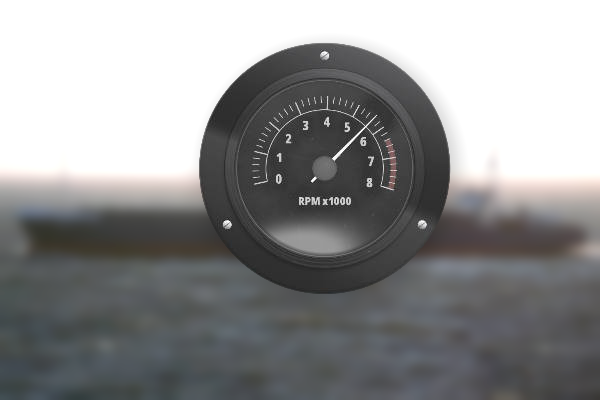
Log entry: 5600 rpm
